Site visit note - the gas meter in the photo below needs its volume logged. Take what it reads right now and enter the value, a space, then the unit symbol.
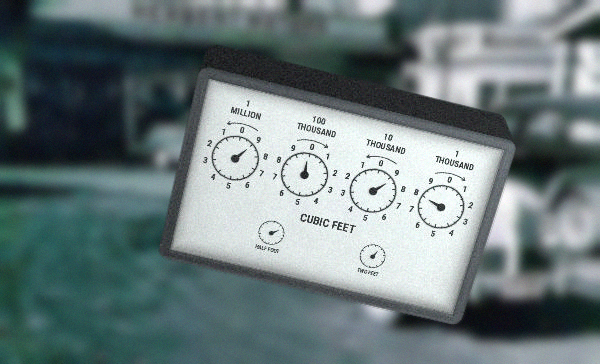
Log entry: 898800 ft³
